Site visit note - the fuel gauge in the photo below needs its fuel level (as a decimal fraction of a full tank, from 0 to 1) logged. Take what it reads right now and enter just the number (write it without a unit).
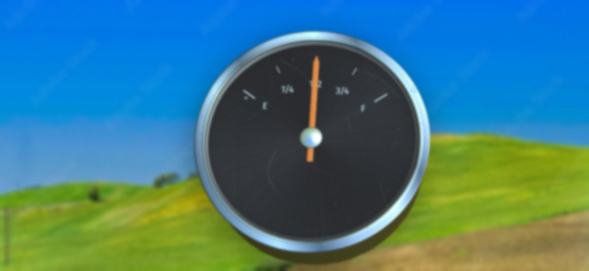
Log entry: 0.5
